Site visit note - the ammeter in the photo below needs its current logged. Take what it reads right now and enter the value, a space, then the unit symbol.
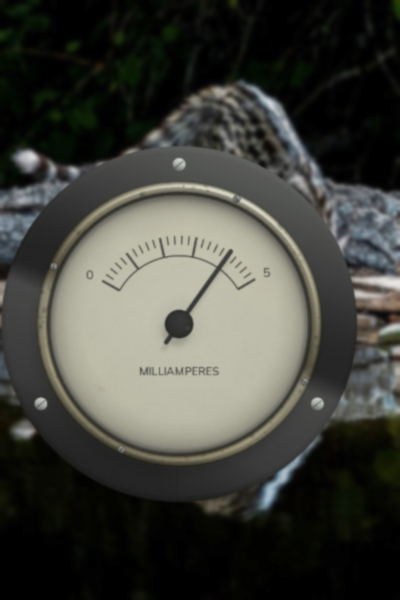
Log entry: 4 mA
